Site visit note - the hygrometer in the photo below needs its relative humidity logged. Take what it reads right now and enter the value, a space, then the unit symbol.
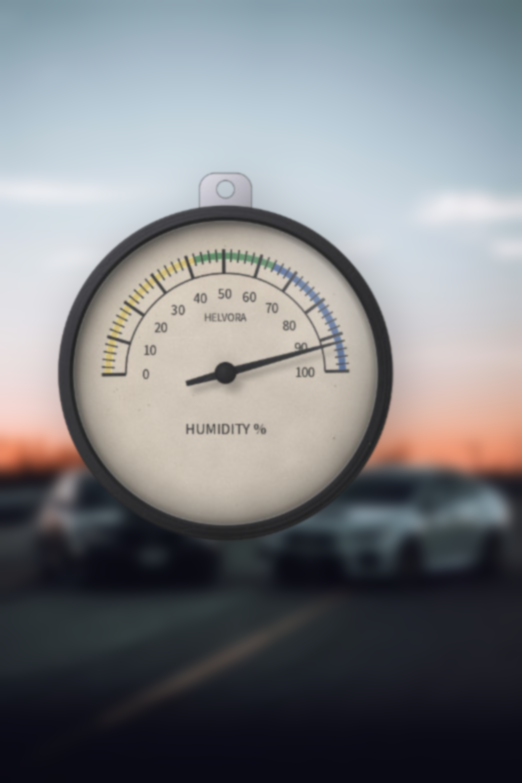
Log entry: 92 %
